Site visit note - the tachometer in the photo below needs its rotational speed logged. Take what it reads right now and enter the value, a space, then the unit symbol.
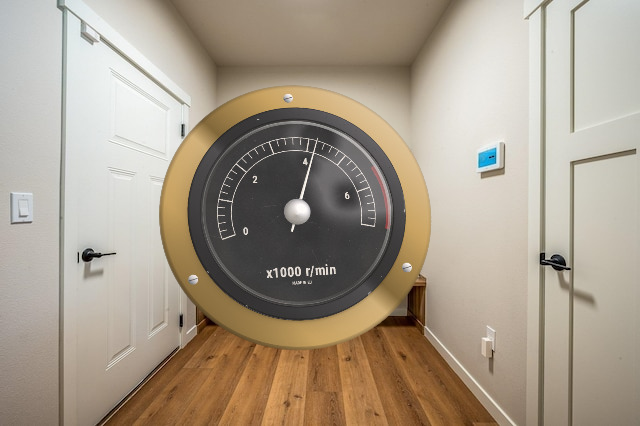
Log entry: 4200 rpm
